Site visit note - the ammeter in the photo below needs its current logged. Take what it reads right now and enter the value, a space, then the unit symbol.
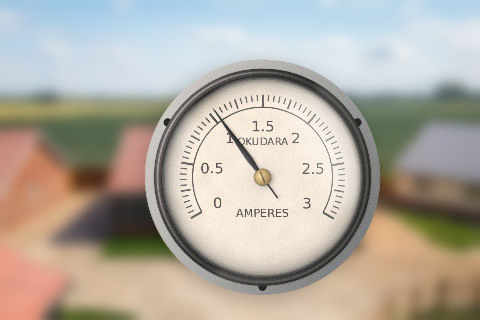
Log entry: 1.05 A
